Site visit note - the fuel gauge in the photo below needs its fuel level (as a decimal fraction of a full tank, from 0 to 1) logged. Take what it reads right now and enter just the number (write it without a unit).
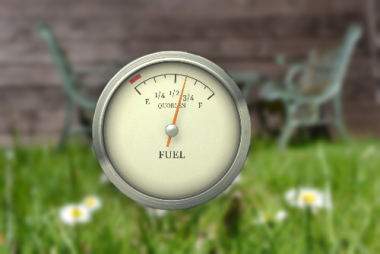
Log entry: 0.625
